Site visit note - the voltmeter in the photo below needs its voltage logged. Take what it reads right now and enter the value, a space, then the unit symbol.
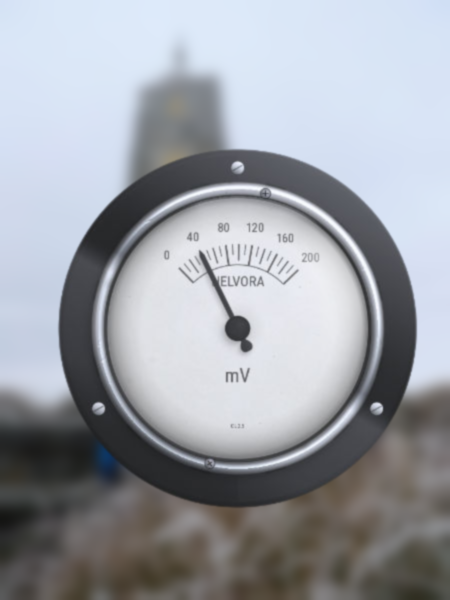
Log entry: 40 mV
